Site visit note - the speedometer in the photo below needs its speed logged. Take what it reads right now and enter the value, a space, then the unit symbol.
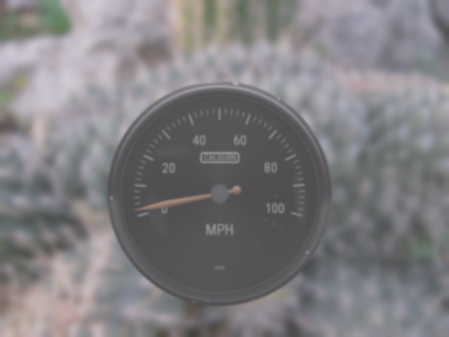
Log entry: 2 mph
